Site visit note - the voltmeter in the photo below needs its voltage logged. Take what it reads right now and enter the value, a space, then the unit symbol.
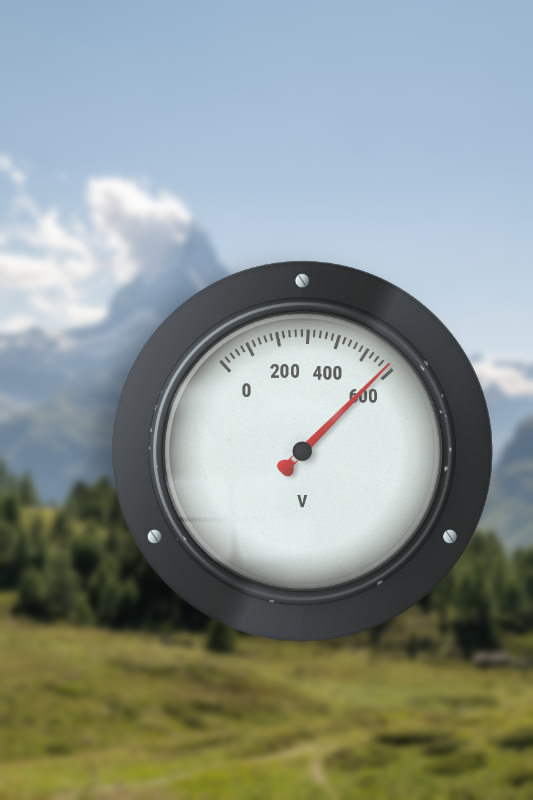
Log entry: 580 V
